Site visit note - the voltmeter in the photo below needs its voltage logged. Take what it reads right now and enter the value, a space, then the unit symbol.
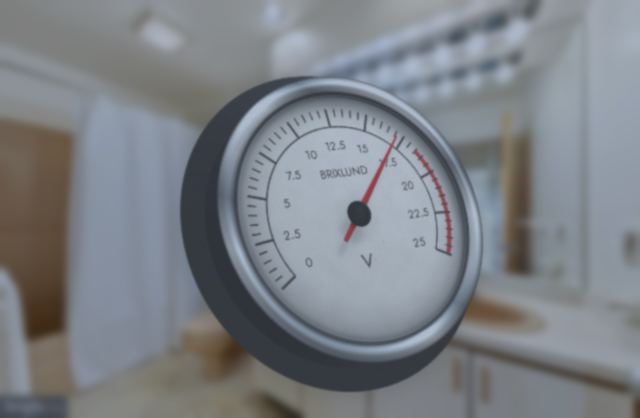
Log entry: 17 V
